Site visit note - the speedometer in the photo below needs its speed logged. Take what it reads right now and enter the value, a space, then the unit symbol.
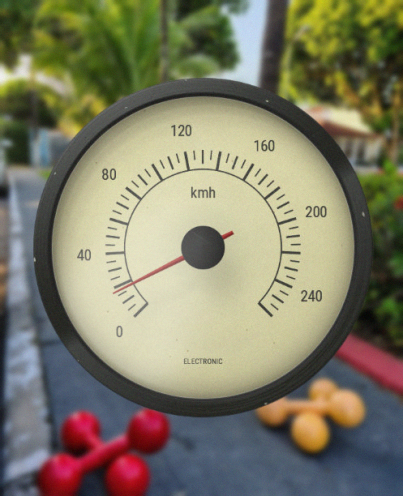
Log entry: 17.5 km/h
